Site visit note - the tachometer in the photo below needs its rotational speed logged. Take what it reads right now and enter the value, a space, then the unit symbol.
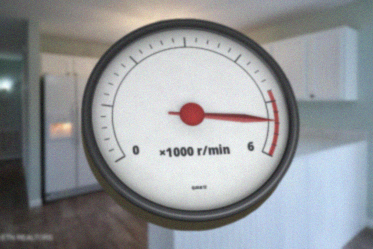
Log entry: 5400 rpm
